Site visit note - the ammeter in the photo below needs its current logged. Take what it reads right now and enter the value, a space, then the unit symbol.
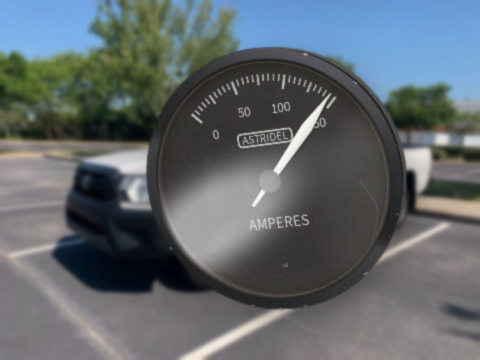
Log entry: 145 A
